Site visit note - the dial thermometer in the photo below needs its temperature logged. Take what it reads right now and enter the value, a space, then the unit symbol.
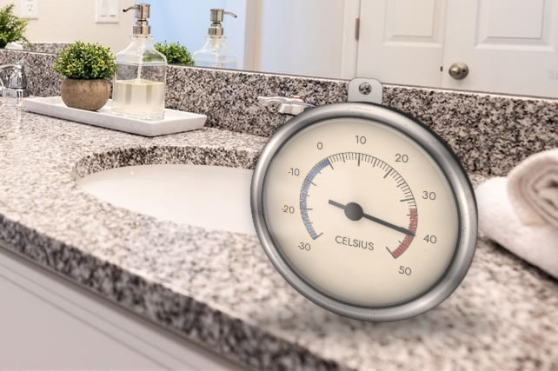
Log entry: 40 °C
